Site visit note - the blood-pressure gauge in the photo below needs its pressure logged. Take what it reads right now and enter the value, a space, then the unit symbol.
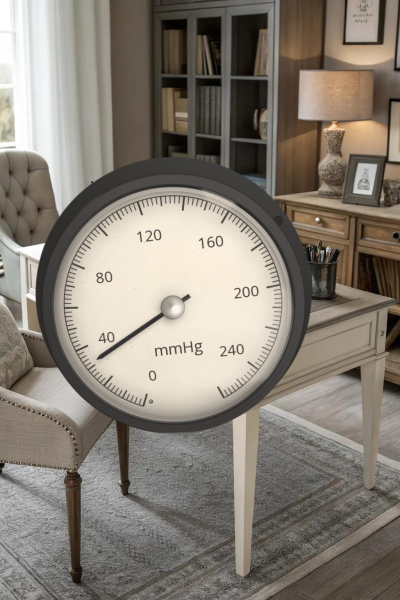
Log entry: 32 mmHg
